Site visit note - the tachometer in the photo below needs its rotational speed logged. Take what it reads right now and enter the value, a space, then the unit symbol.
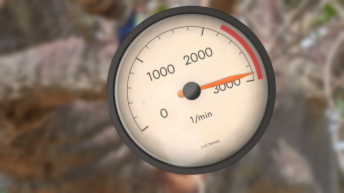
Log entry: 2900 rpm
